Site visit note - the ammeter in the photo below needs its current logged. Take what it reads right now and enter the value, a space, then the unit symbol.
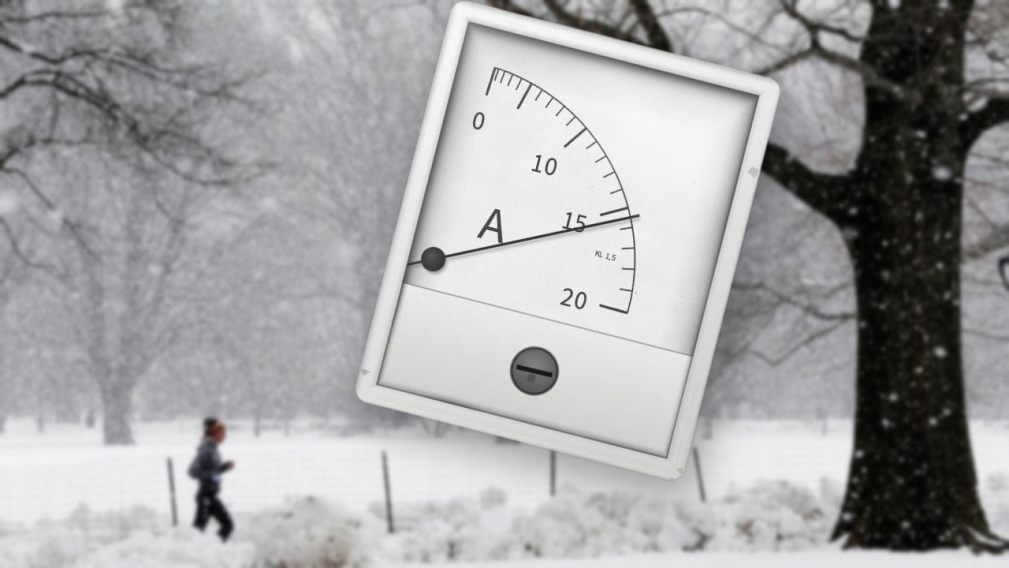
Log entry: 15.5 A
